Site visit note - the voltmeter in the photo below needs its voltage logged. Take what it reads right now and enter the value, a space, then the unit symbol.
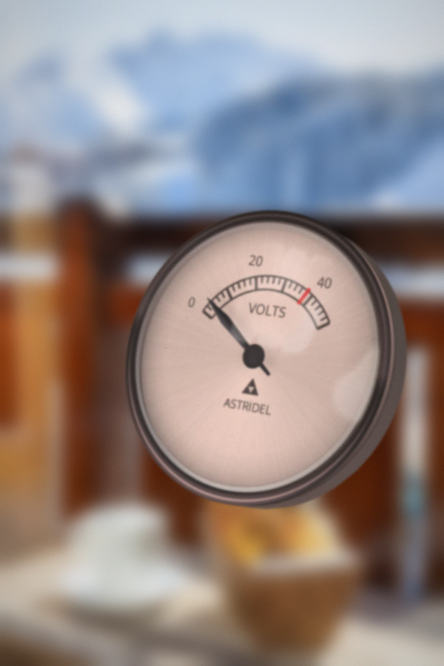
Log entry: 4 V
